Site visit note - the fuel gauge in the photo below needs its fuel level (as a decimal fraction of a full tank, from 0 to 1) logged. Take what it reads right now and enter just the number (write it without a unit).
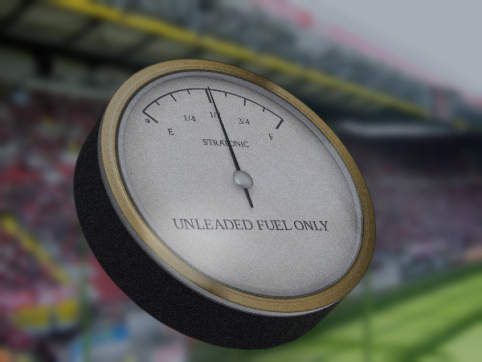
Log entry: 0.5
